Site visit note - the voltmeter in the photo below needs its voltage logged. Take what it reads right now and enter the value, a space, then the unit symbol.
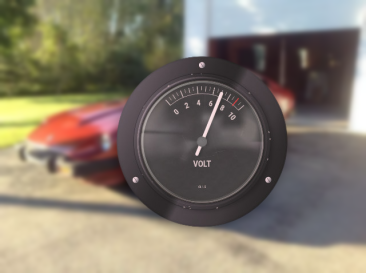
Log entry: 7 V
